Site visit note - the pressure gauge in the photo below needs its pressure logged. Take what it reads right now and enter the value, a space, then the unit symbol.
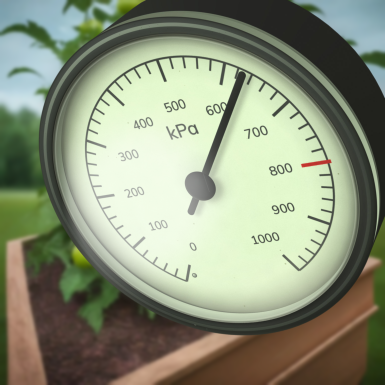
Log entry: 630 kPa
